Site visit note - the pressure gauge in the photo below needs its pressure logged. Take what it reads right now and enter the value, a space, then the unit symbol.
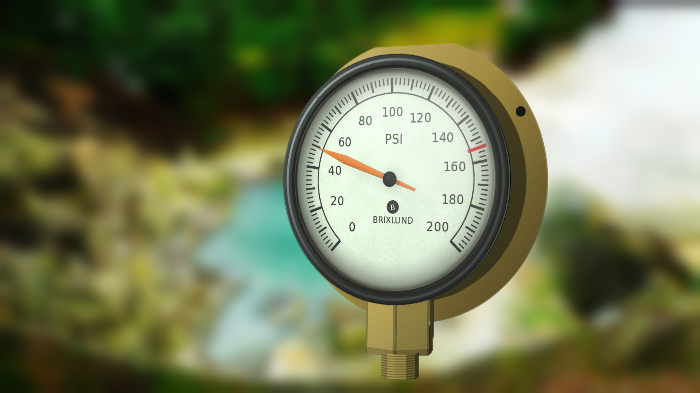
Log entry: 50 psi
